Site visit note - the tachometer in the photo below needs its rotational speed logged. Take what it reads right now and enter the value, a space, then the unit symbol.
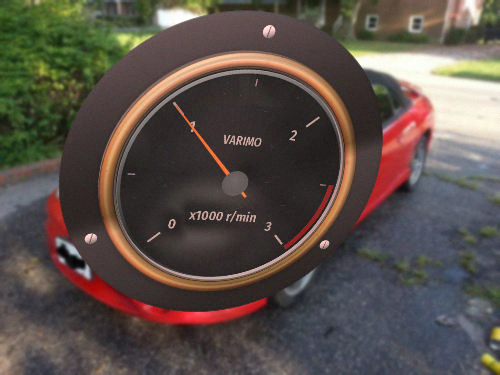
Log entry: 1000 rpm
